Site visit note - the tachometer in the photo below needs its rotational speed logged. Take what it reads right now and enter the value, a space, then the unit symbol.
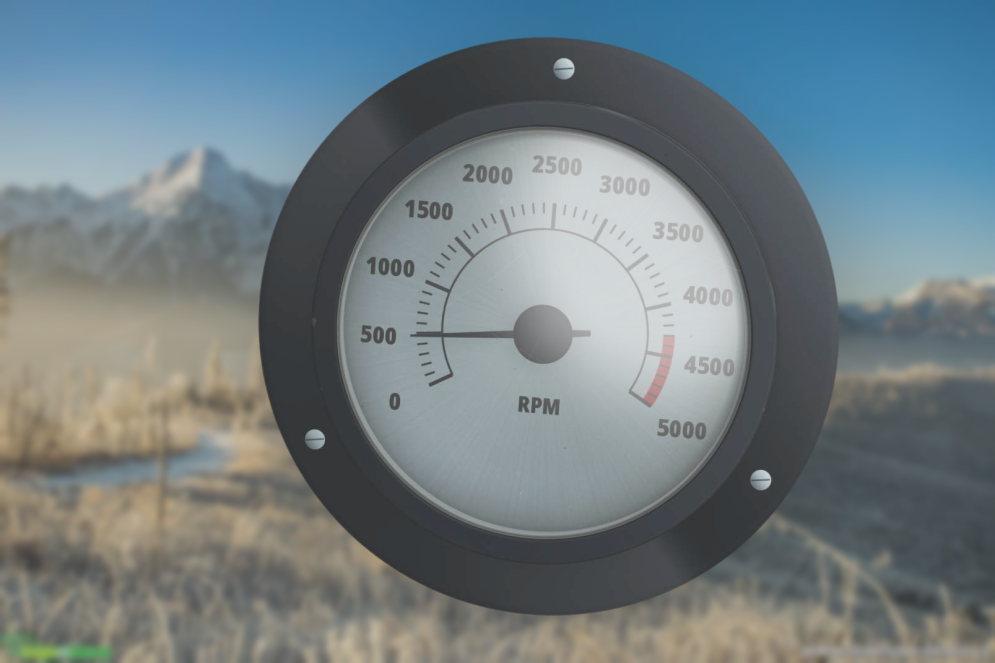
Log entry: 500 rpm
